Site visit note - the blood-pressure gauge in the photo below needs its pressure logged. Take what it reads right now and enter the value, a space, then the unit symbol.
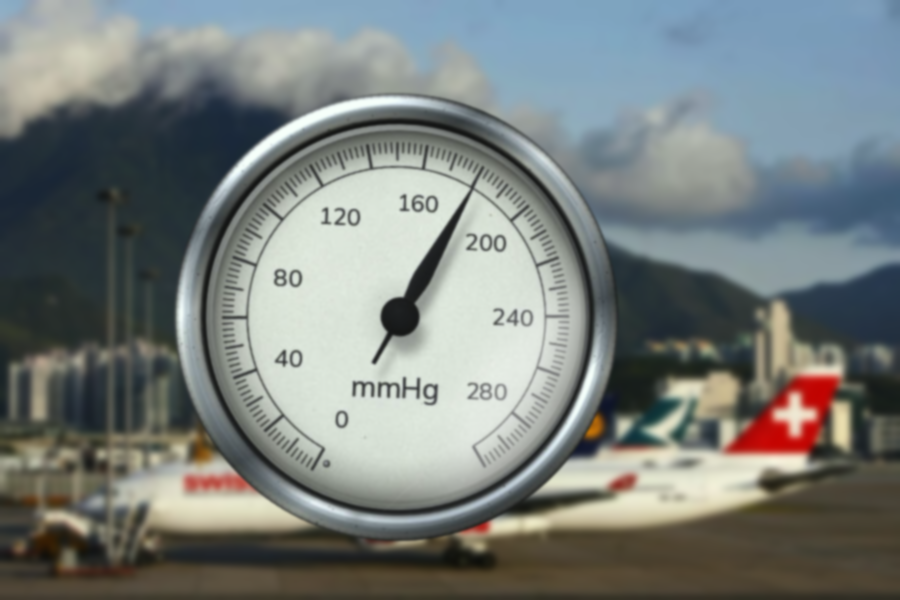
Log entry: 180 mmHg
